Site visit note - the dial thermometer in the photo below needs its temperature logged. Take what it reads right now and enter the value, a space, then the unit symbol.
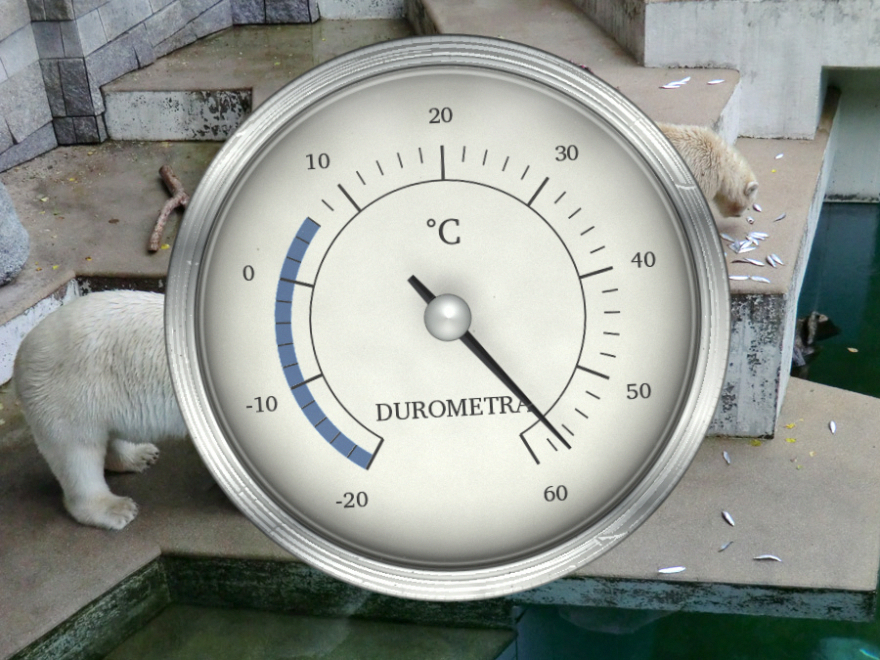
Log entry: 57 °C
